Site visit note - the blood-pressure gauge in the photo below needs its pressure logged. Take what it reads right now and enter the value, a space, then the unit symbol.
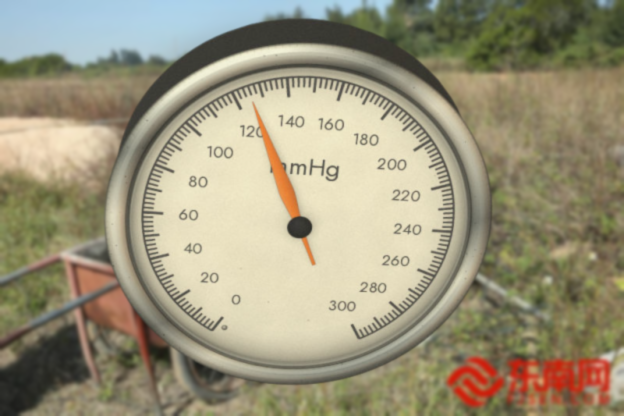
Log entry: 126 mmHg
